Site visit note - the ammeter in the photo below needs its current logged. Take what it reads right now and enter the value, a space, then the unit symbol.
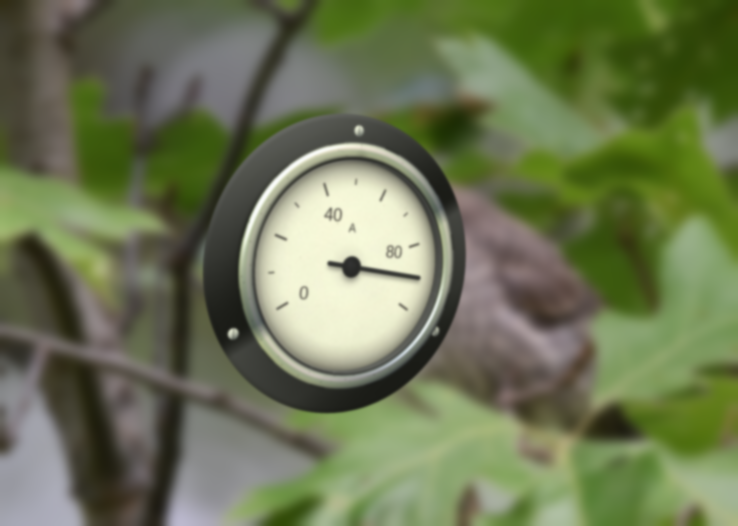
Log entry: 90 A
